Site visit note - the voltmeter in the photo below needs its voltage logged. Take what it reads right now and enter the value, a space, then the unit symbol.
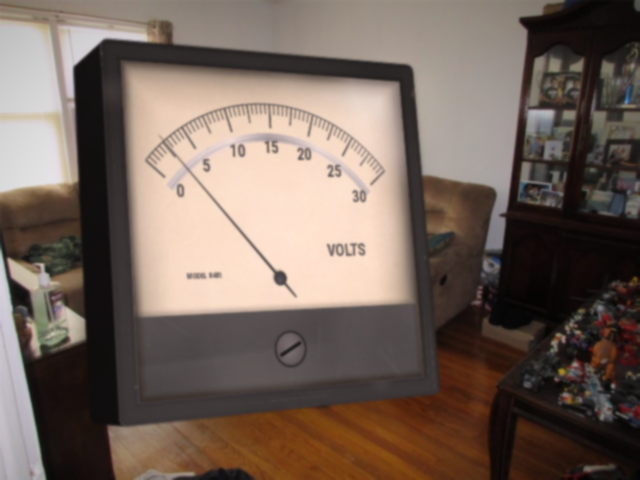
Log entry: 2.5 V
